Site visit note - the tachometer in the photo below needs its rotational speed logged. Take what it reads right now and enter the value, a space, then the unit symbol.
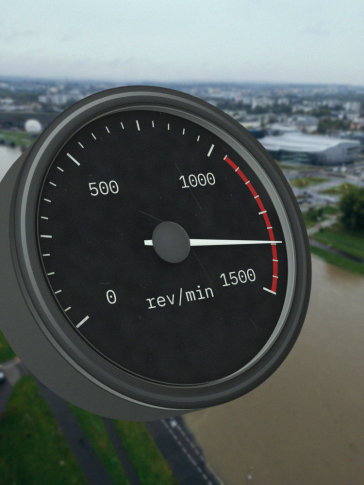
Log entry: 1350 rpm
